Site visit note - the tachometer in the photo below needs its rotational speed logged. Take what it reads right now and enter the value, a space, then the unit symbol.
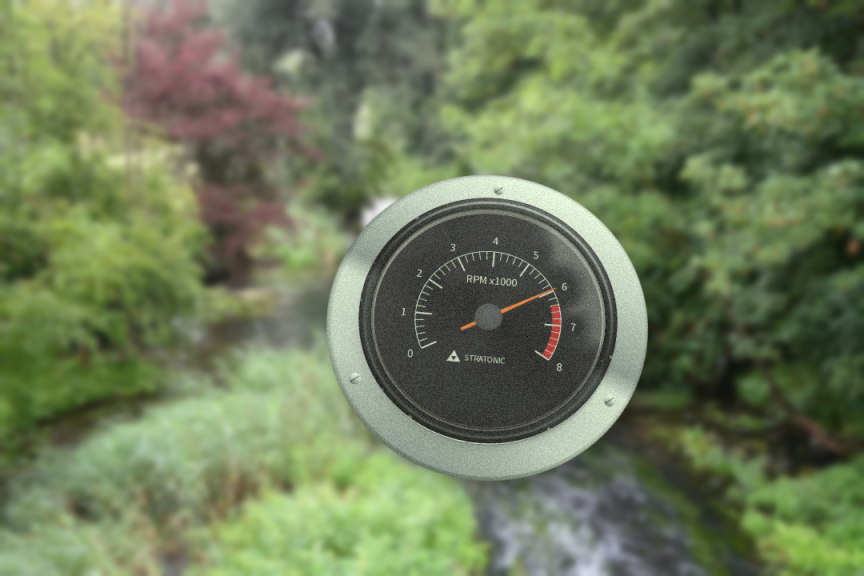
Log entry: 6000 rpm
